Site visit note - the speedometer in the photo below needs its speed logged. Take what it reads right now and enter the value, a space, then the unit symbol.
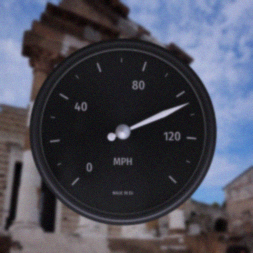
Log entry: 105 mph
